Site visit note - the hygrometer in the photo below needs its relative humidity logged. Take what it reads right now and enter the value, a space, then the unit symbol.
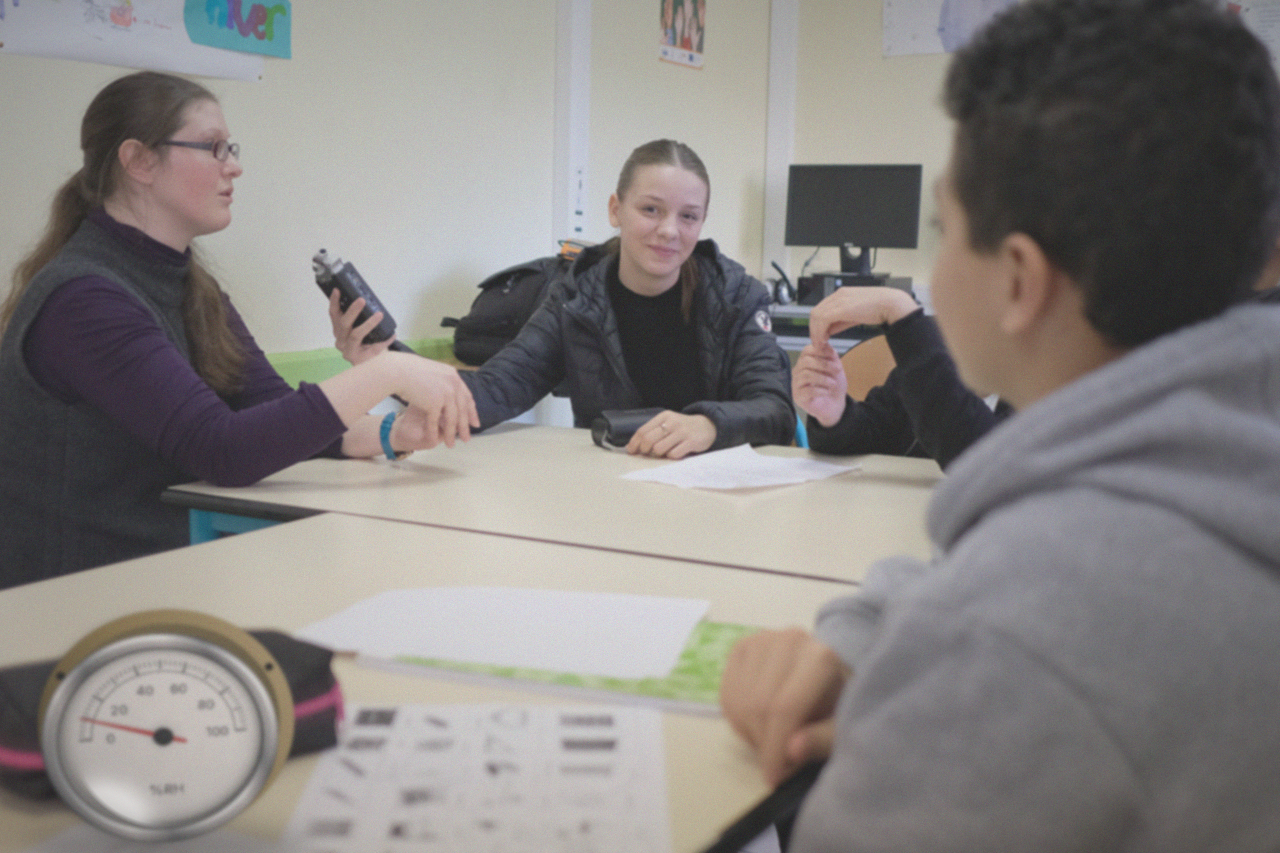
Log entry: 10 %
